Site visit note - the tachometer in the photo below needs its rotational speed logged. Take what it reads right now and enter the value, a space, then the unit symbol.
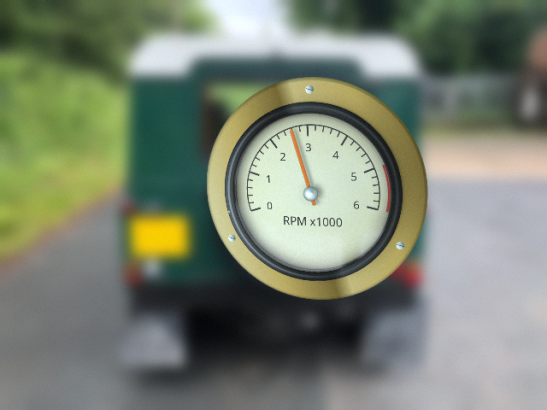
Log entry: 2600 rpm
